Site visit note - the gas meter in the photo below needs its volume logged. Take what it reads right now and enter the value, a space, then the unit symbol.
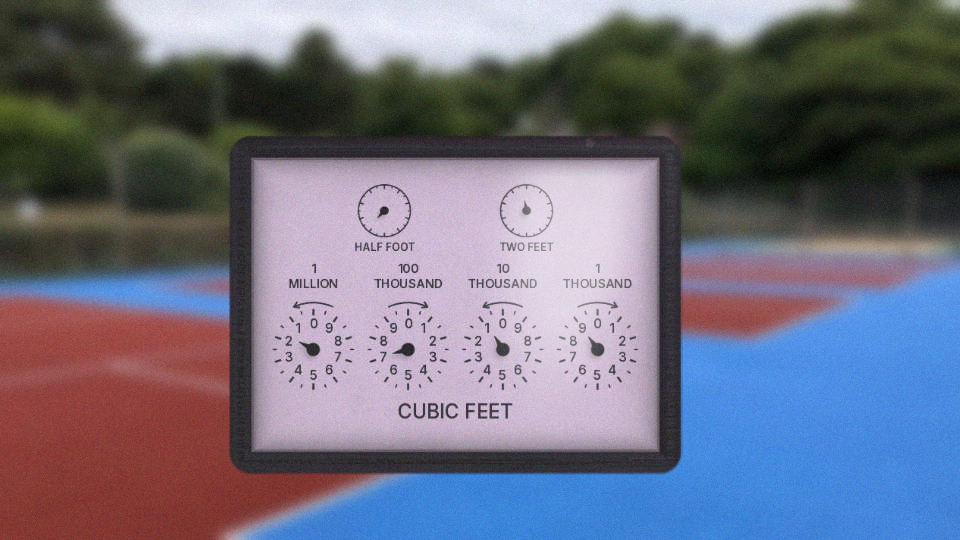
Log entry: 170900 ft³
